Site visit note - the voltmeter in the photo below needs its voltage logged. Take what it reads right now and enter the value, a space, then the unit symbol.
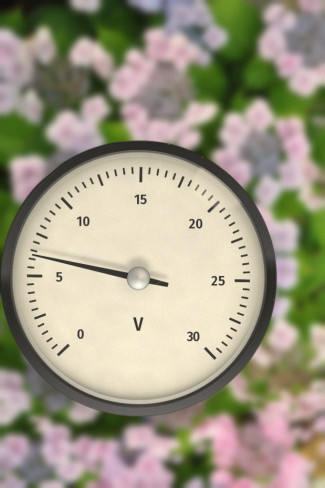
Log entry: 6.25 V
